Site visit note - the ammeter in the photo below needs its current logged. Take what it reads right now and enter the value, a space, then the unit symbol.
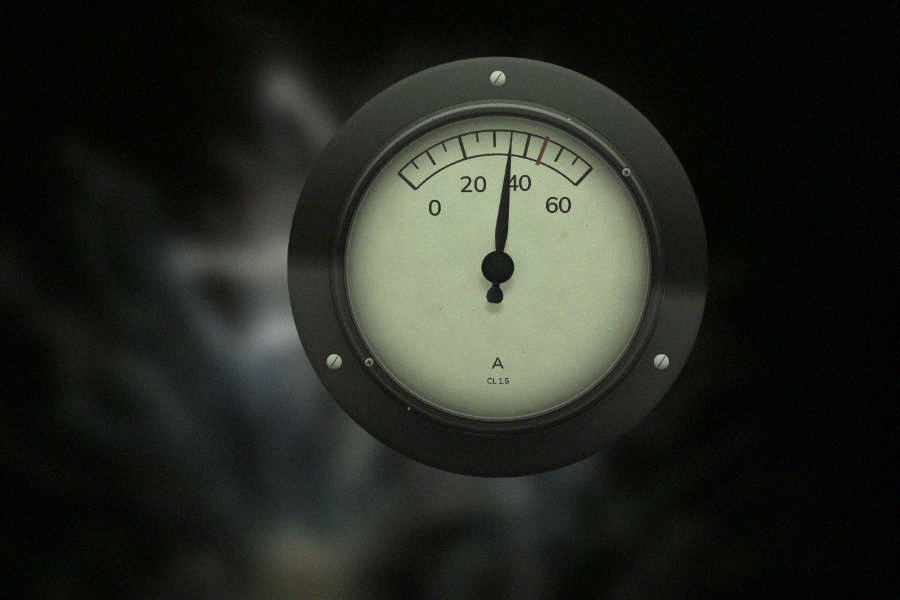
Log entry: 35 A
